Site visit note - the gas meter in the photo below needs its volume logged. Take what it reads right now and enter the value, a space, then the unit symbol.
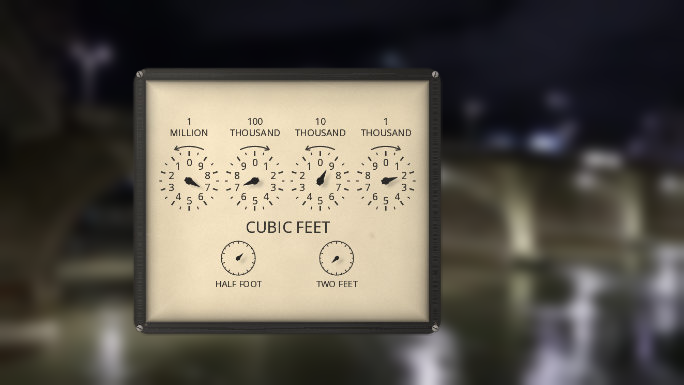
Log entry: 669200 ft³
